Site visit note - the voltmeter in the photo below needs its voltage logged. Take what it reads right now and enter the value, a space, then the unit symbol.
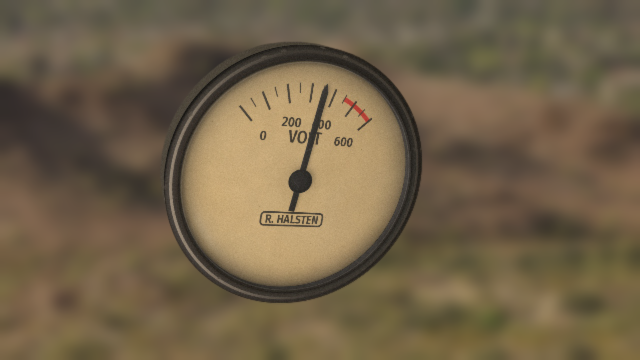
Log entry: 350 V
